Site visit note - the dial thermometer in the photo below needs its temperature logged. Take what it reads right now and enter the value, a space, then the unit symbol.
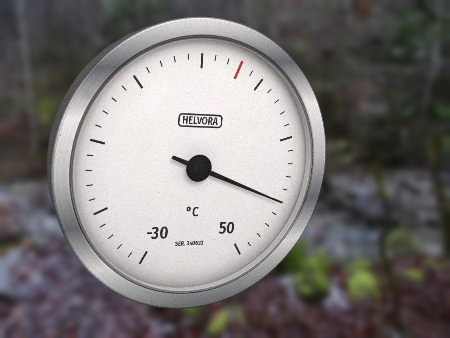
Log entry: 40 °C
